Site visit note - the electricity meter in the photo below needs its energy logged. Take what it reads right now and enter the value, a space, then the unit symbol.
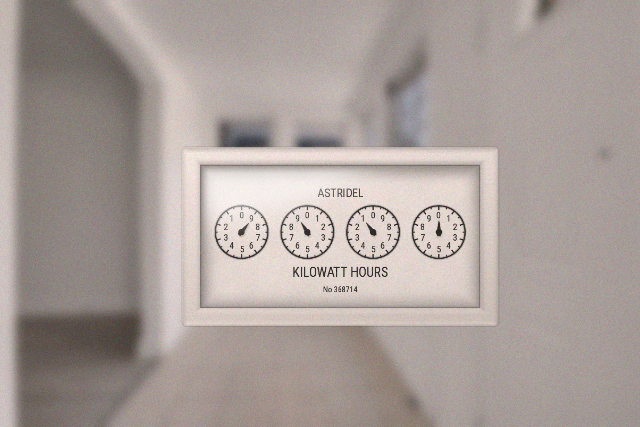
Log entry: 8910 kWh
